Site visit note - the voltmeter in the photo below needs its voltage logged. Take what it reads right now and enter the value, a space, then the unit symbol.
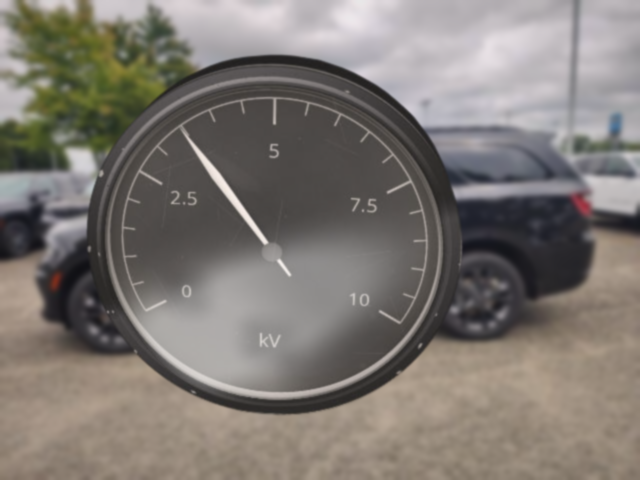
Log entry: 3.5 kV
